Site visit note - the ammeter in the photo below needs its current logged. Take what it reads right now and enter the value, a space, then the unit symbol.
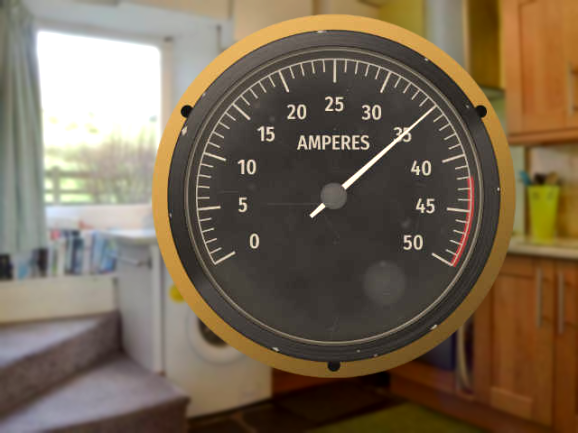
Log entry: 35 A
